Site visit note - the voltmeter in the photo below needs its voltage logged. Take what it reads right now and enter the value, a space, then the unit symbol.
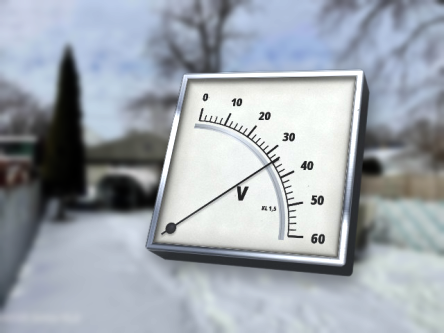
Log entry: 34 V
